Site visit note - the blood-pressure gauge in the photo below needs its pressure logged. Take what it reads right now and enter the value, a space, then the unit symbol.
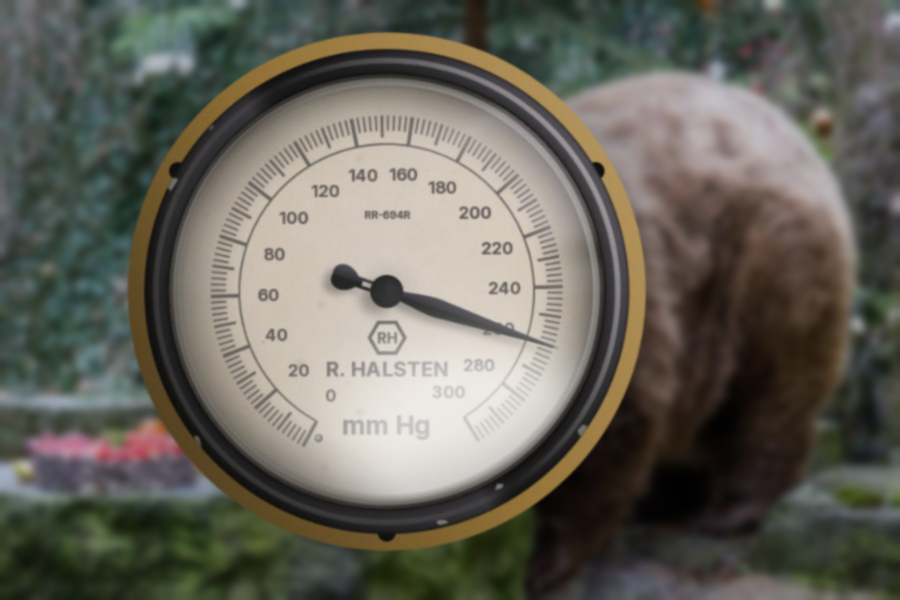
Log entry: 260 mmHg
